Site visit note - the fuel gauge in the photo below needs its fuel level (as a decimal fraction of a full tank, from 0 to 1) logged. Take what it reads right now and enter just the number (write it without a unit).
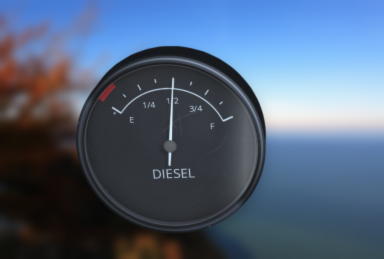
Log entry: 0.5
